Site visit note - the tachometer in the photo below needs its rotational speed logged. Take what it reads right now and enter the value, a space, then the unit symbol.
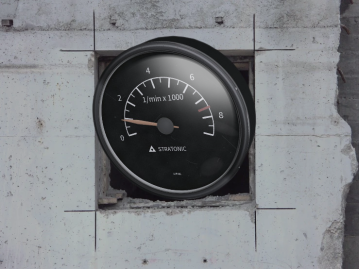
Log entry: 1000 rpm
